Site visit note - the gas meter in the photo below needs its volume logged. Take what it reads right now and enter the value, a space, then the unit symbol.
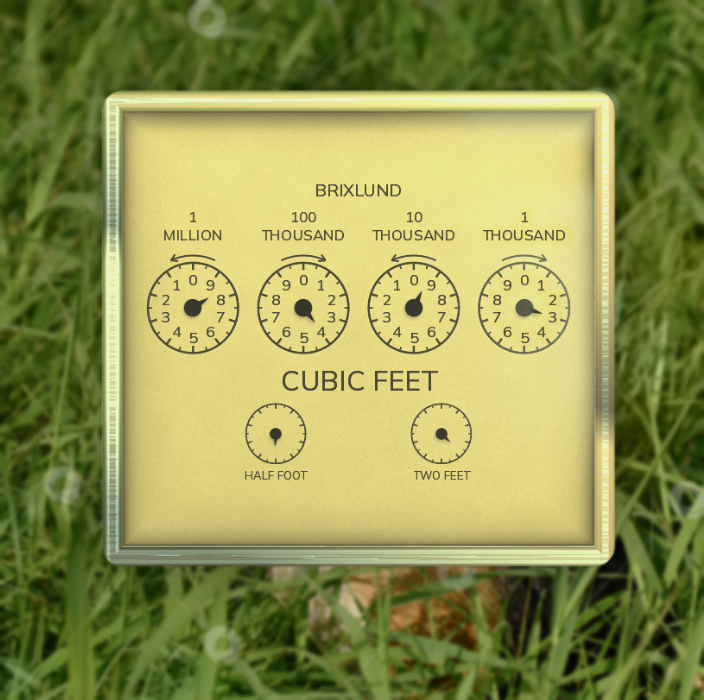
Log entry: 839300 ft³
